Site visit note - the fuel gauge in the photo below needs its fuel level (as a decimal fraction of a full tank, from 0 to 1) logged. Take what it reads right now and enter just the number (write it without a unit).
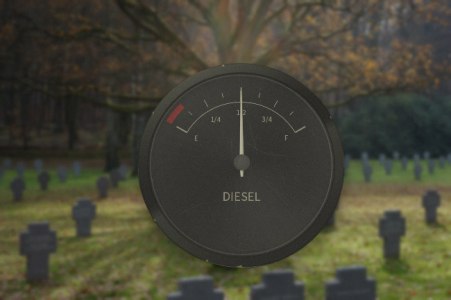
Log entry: 0.5
